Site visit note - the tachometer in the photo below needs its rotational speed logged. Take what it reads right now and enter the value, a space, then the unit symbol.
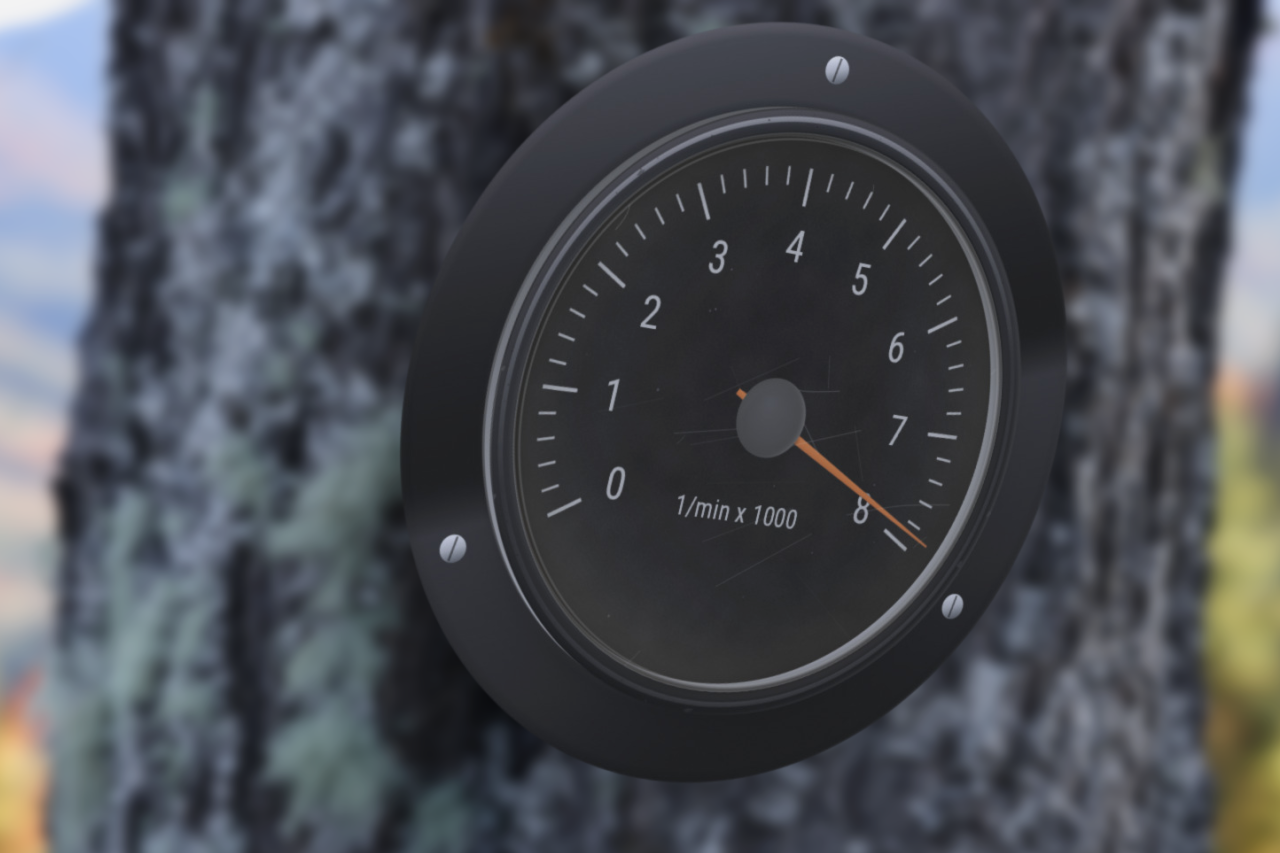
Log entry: 7900 rpm
